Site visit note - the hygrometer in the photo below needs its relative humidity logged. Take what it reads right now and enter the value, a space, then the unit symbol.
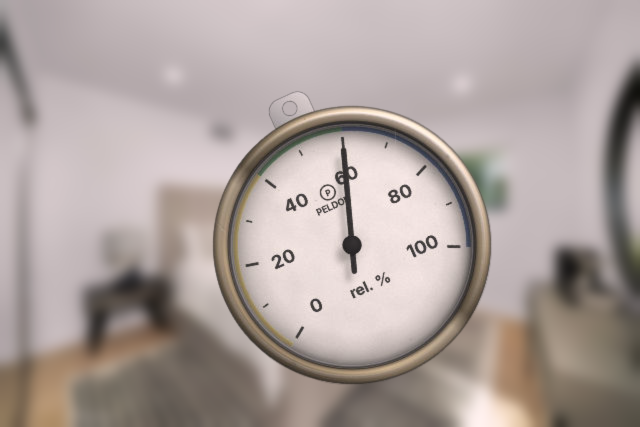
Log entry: 60 %
